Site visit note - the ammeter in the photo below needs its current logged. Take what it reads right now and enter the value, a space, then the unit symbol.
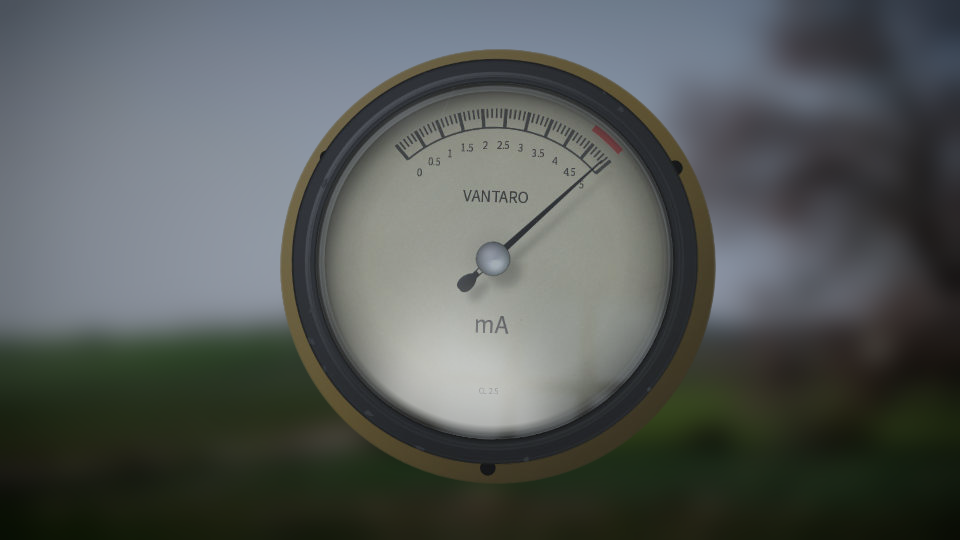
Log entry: 4.9 mA
